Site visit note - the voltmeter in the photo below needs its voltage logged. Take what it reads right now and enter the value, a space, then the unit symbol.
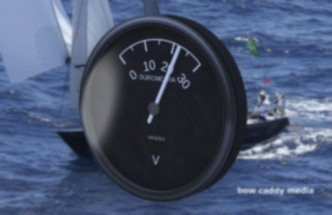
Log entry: 22.5 V
